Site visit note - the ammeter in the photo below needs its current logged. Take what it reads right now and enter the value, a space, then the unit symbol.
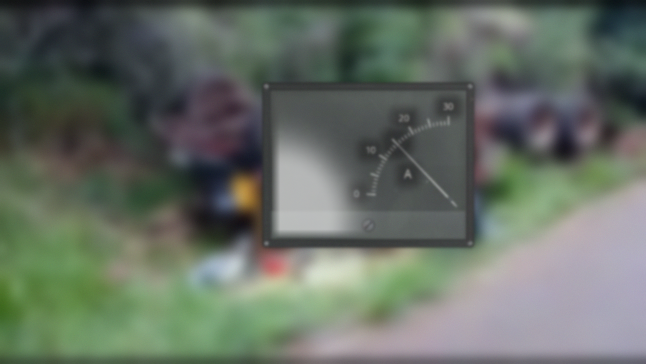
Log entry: 15 A
